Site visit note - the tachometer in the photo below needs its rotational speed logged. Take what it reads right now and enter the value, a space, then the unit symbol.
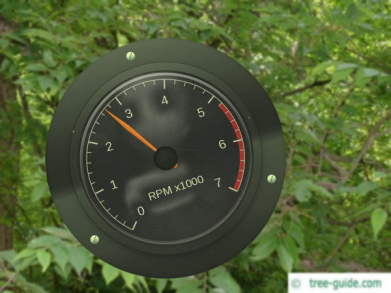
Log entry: 2700 rpm
